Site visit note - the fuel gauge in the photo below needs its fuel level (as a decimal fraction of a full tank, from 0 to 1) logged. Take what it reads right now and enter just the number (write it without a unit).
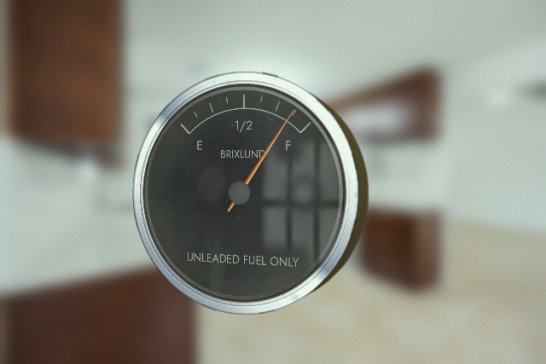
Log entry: 0.875
